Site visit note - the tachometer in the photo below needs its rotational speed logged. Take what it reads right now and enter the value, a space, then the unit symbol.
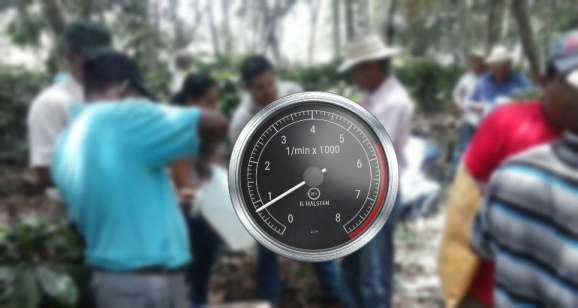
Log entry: 800 rpm
